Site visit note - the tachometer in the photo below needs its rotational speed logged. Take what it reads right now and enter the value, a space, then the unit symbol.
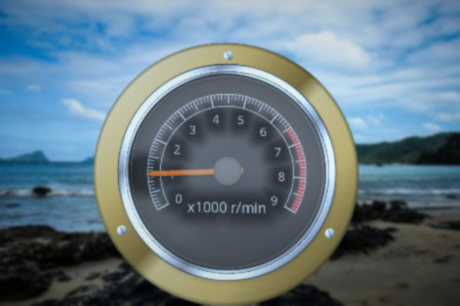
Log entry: 1000 rpm
